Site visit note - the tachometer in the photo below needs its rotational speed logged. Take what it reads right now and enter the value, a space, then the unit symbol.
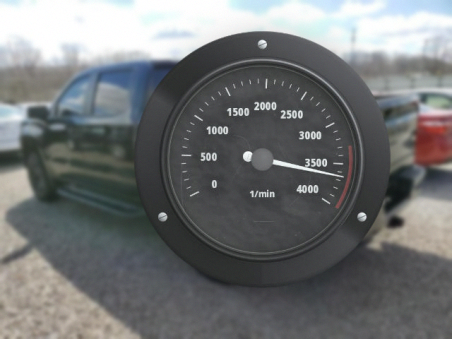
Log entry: 3650 rpm
